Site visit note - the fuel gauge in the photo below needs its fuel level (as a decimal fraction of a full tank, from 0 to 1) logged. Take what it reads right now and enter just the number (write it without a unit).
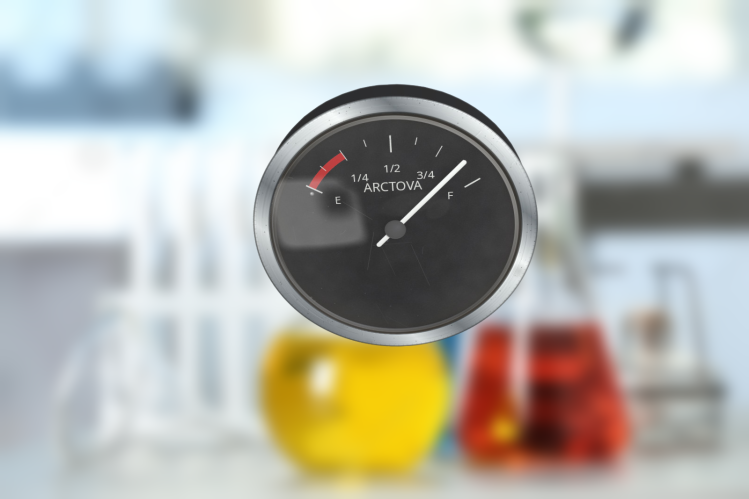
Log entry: 0.875
